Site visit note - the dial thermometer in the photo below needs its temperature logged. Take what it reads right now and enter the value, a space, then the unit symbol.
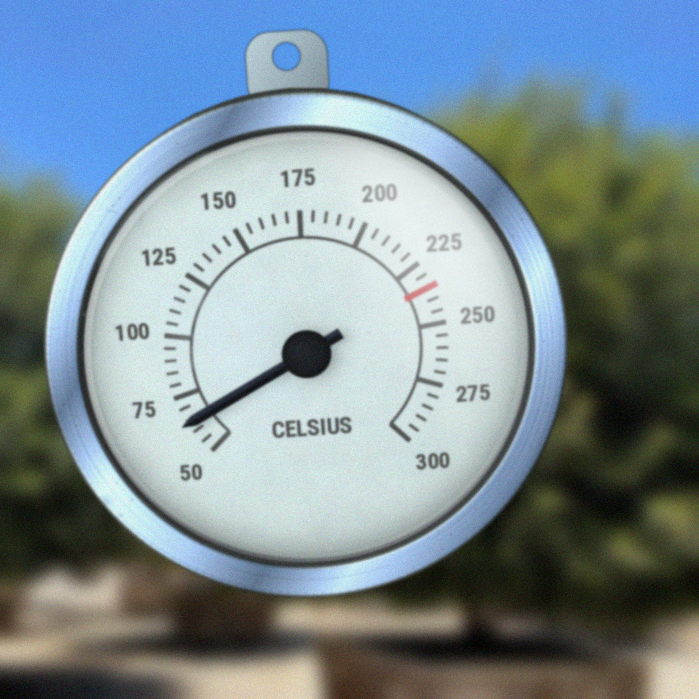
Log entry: 65 °C
